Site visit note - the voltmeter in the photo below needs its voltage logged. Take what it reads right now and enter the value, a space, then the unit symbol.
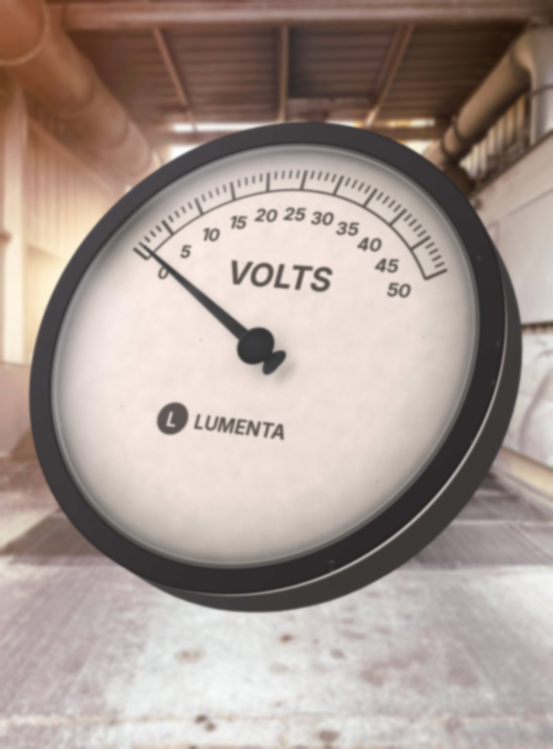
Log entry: 1 V
